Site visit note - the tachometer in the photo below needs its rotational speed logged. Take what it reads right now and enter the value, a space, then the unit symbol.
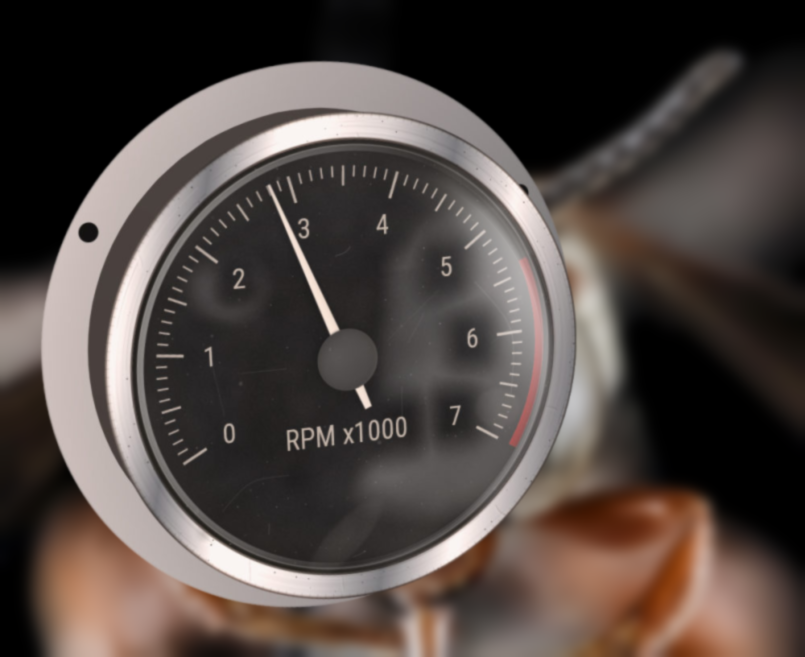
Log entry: 2800 rpm
